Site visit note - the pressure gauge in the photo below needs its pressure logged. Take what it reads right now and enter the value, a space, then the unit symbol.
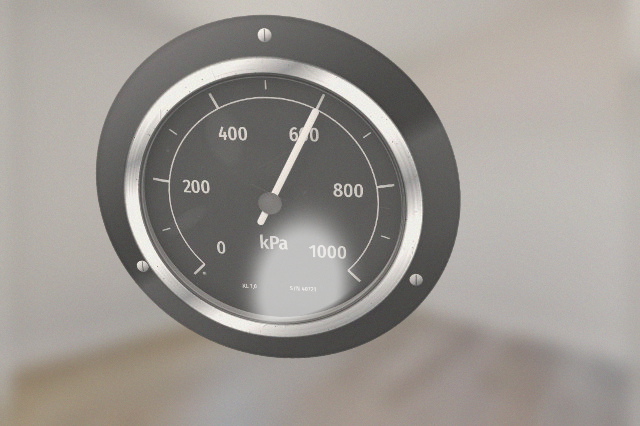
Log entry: 600 kPa
